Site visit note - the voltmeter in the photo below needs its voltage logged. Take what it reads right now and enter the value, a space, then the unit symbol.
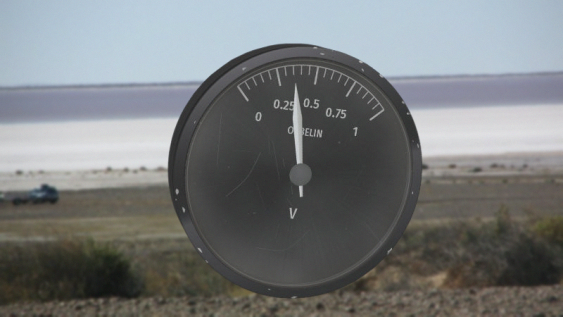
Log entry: 0.35 V
